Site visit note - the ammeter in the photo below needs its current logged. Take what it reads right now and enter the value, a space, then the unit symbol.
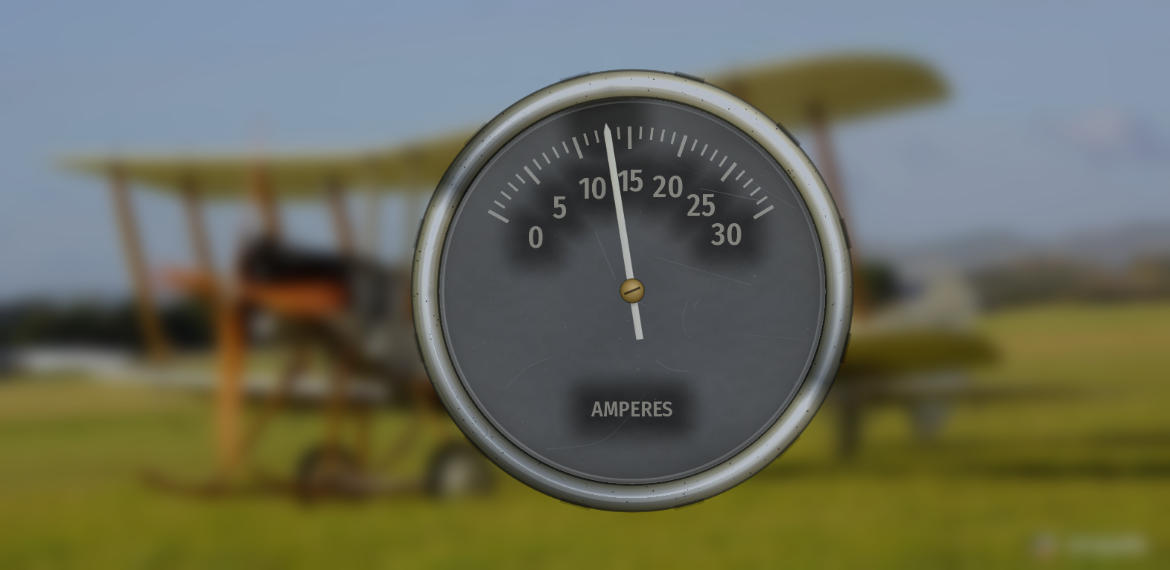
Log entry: 13 A
